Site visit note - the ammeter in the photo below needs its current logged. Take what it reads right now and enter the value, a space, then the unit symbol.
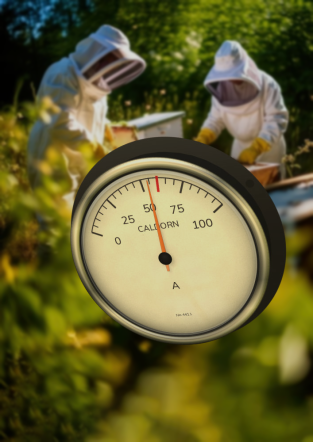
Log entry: 55 A
